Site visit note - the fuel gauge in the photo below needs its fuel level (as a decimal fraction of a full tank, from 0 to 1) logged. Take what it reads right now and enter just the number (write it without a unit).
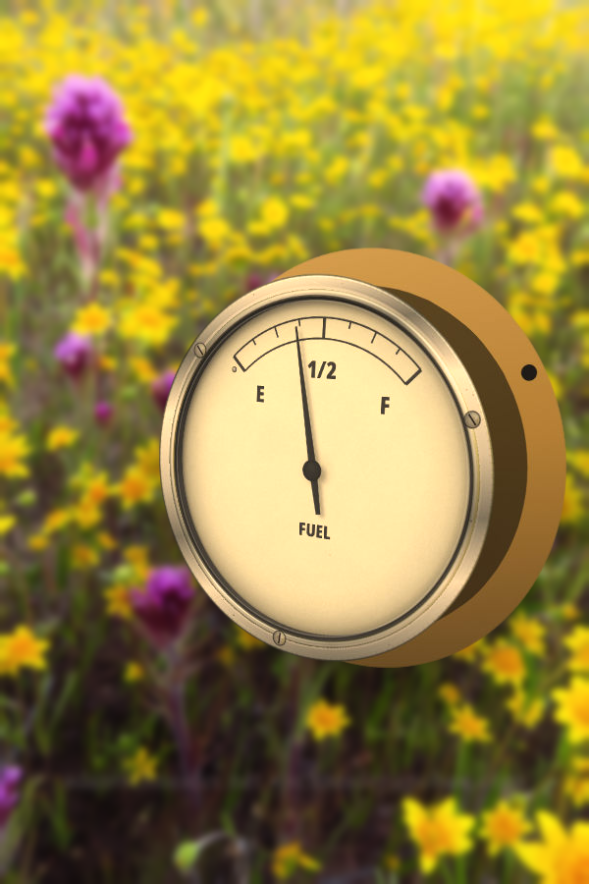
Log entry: 0.375
